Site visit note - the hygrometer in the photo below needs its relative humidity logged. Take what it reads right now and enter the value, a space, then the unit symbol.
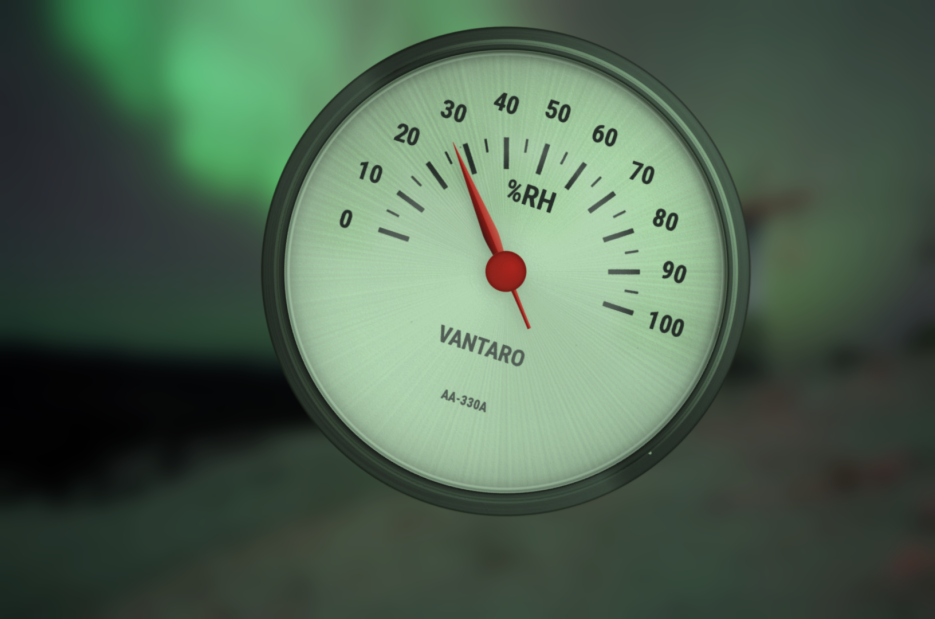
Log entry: 27.5 %
